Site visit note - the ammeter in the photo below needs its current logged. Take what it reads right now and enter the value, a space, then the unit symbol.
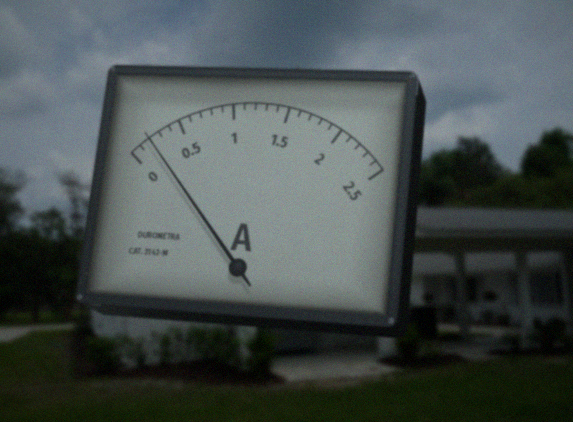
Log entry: 0.2 A
